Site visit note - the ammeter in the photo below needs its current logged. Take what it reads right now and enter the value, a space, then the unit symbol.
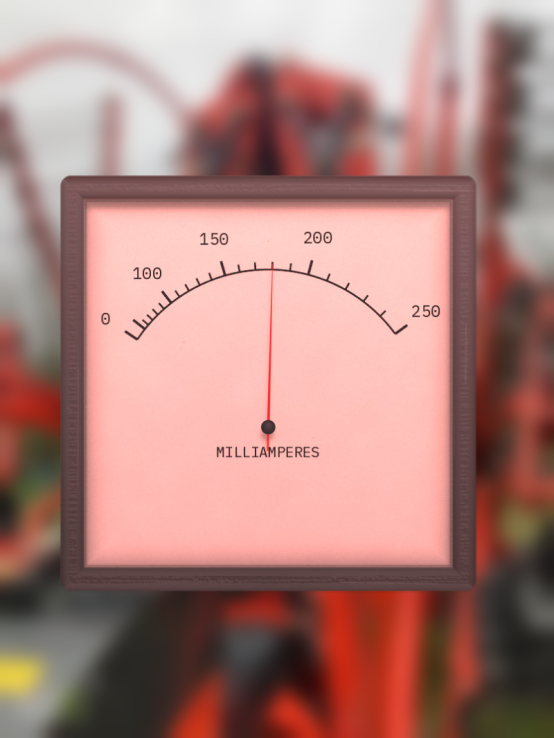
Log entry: 180 mA
